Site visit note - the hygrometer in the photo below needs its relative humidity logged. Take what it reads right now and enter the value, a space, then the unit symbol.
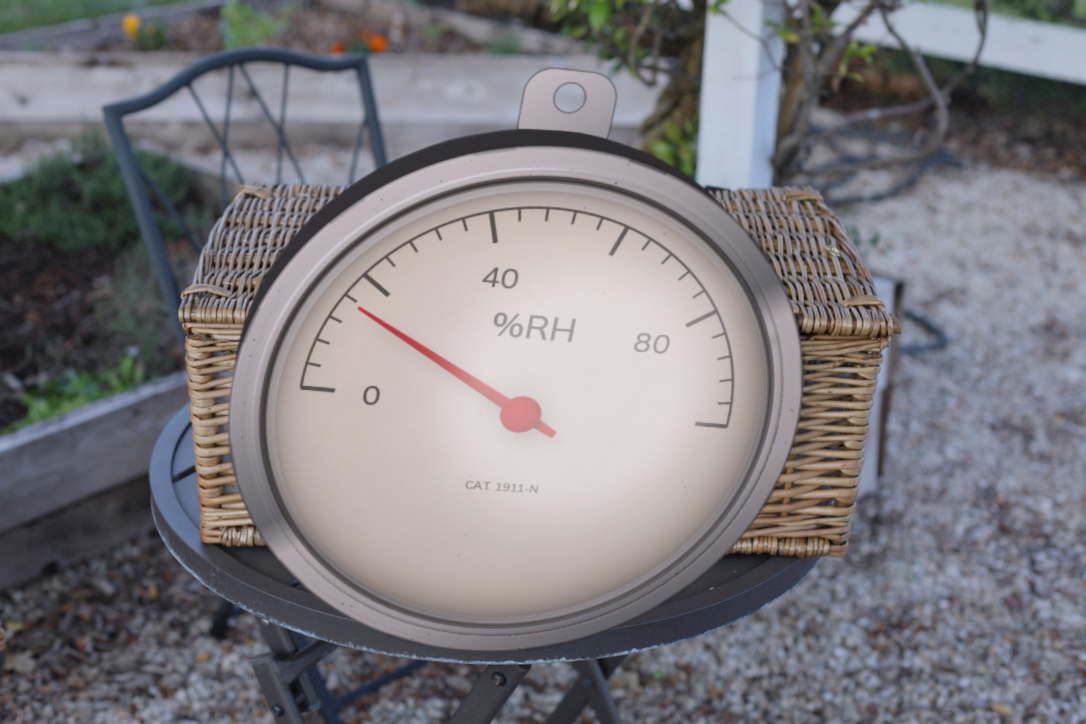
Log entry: 16 %
